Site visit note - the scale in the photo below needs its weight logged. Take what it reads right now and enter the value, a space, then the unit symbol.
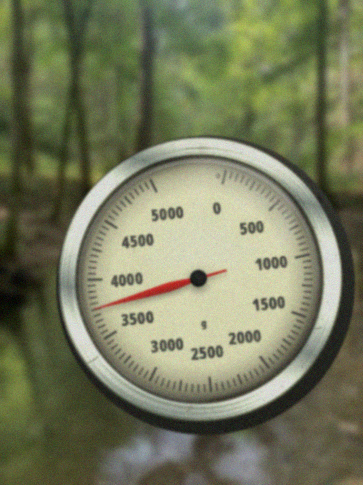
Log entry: 3750 g
